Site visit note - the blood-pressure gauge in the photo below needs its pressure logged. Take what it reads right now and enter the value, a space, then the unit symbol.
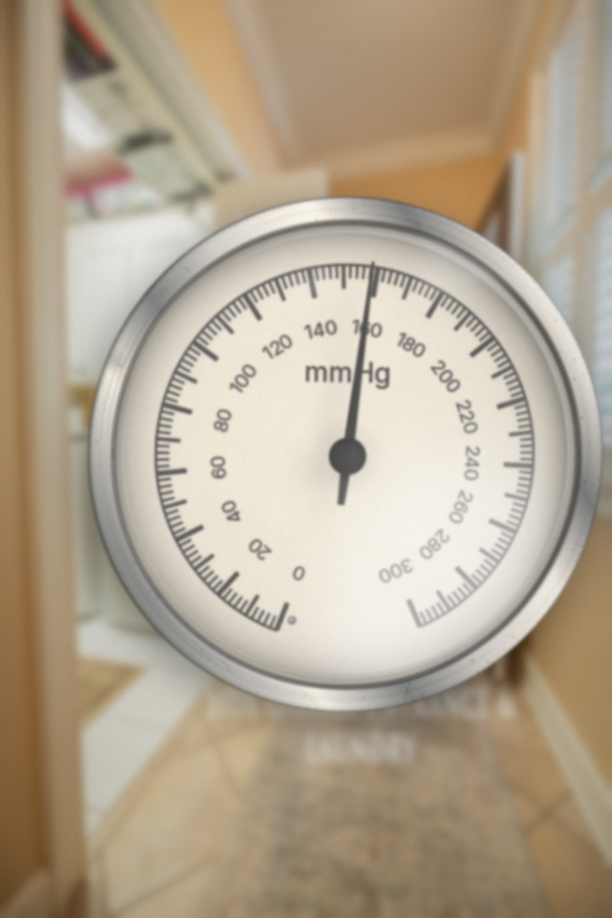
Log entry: 158 mmHg
